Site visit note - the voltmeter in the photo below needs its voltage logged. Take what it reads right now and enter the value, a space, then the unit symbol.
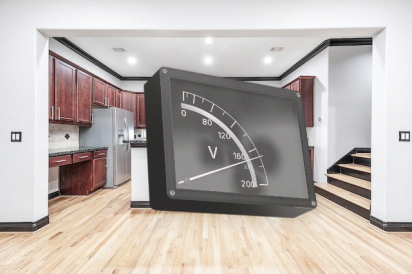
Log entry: 170 V
